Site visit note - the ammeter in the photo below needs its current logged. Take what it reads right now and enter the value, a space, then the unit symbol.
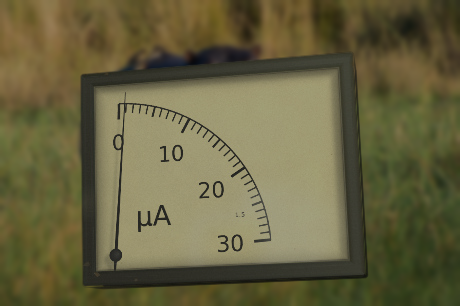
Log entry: 1 µA
